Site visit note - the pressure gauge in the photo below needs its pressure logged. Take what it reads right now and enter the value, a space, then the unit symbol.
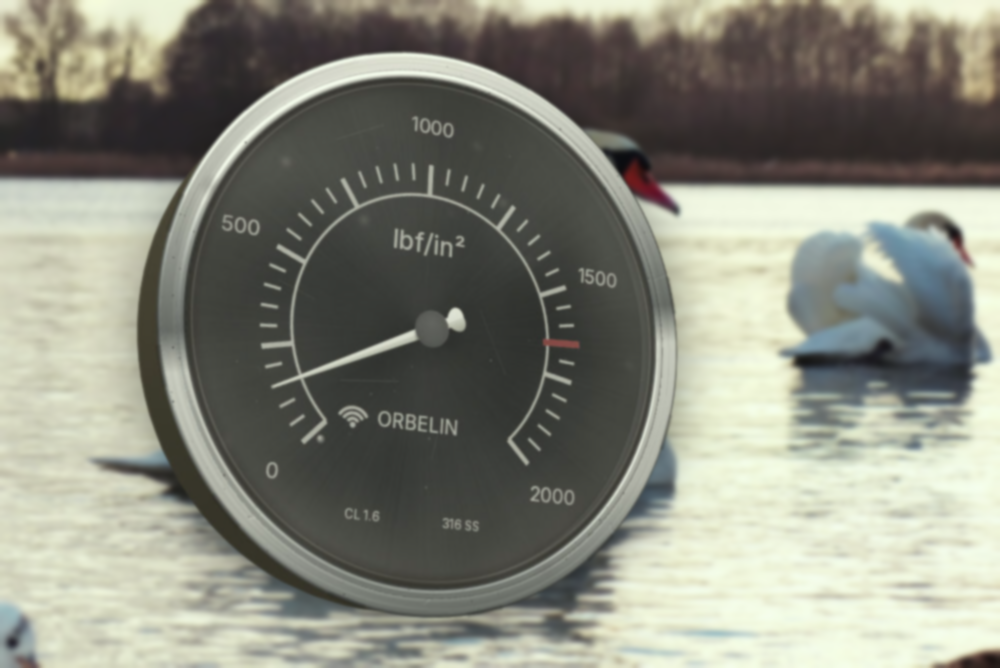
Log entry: 150 psi
